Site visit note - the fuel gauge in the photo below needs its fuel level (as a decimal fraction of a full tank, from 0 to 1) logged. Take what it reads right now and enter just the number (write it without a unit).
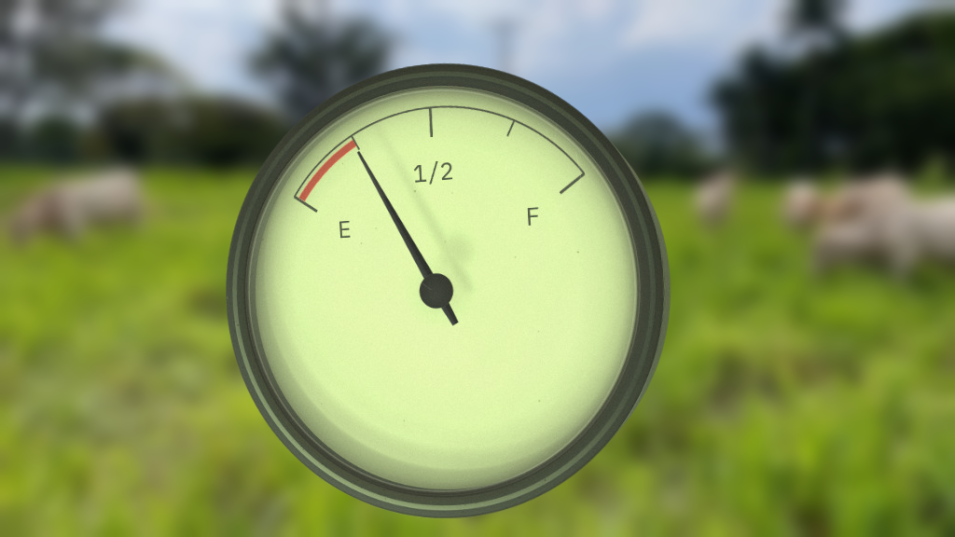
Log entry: 0.25
